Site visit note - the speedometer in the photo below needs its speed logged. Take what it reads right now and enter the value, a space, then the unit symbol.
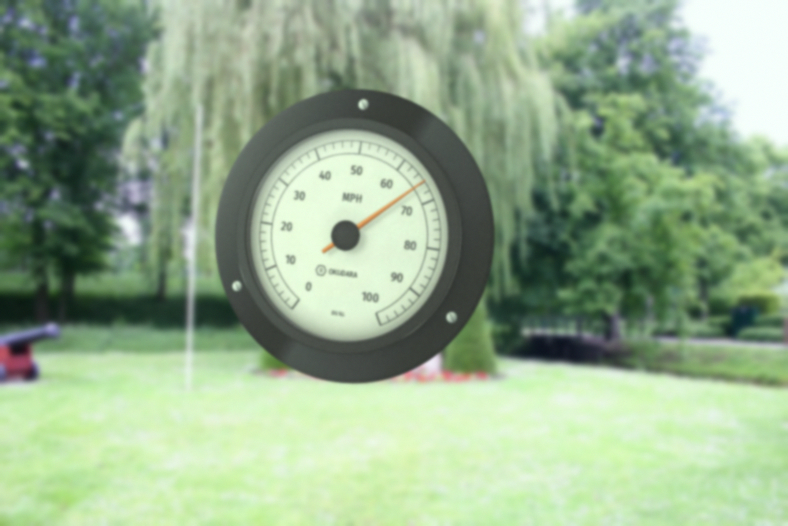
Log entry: 66 mph
